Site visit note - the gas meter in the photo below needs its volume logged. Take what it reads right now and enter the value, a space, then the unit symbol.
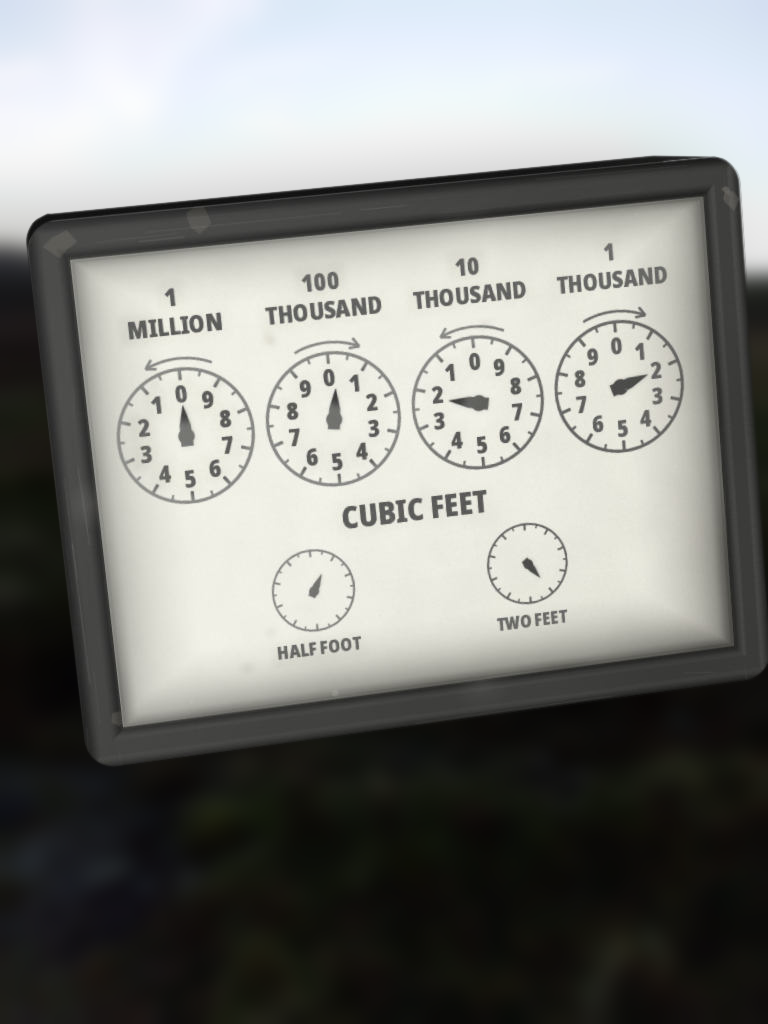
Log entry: 2200 ft³
